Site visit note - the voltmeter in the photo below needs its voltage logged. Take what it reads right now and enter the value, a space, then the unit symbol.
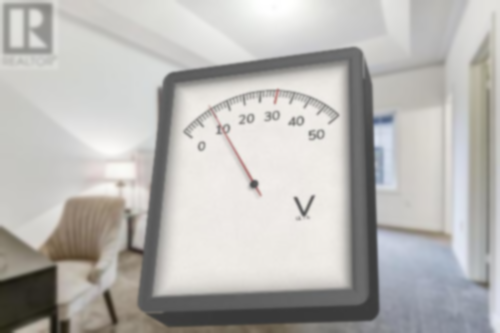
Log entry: 10 V
